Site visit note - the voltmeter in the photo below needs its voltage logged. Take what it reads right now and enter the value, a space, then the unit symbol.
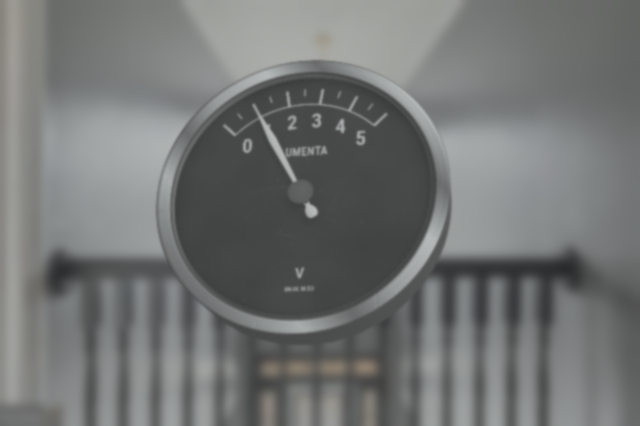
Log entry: 1 V
